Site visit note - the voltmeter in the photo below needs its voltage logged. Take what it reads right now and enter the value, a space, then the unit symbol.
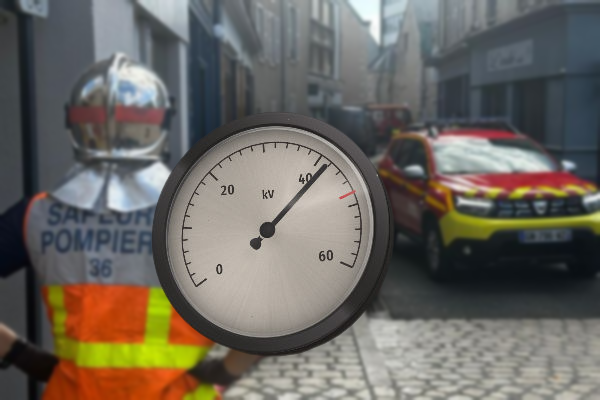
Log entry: 42 kV
